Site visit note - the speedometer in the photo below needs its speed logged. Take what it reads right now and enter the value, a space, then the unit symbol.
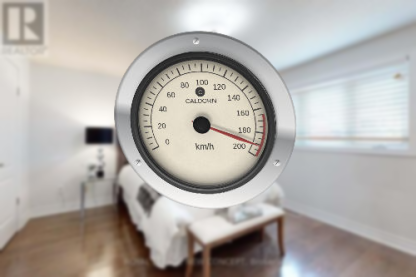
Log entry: 190 km/h
